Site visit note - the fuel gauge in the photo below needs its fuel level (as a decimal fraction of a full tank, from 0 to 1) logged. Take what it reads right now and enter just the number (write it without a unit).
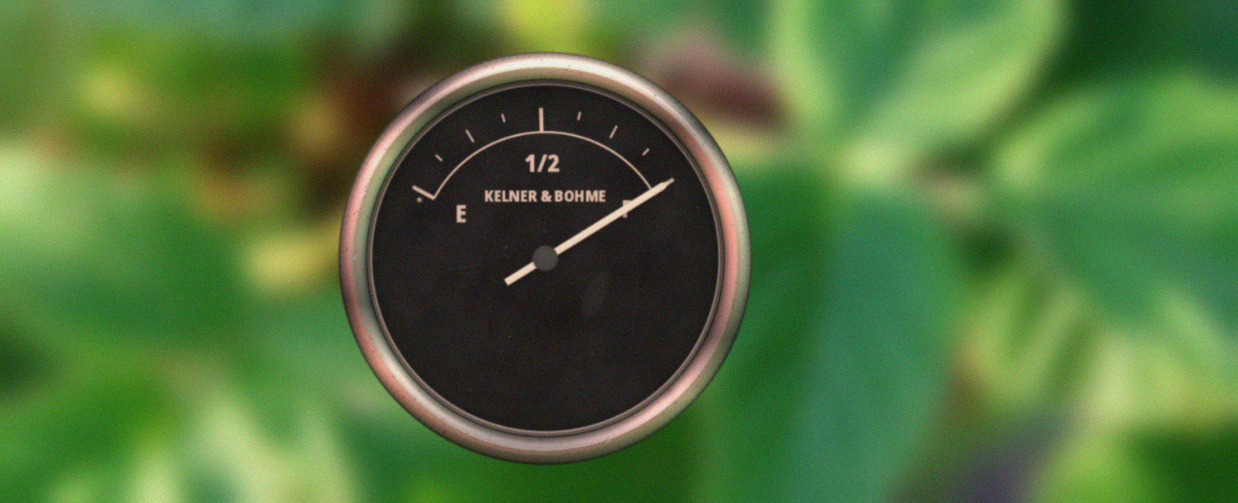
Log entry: 1
